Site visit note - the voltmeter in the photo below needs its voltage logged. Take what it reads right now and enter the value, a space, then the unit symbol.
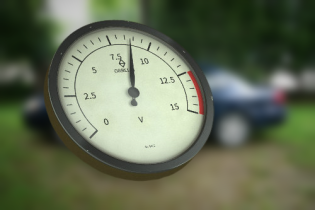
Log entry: 8.75 V
